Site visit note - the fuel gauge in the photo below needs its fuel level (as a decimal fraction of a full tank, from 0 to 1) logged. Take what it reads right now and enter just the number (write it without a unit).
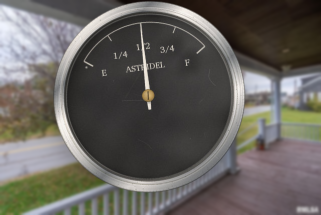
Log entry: 0.5
